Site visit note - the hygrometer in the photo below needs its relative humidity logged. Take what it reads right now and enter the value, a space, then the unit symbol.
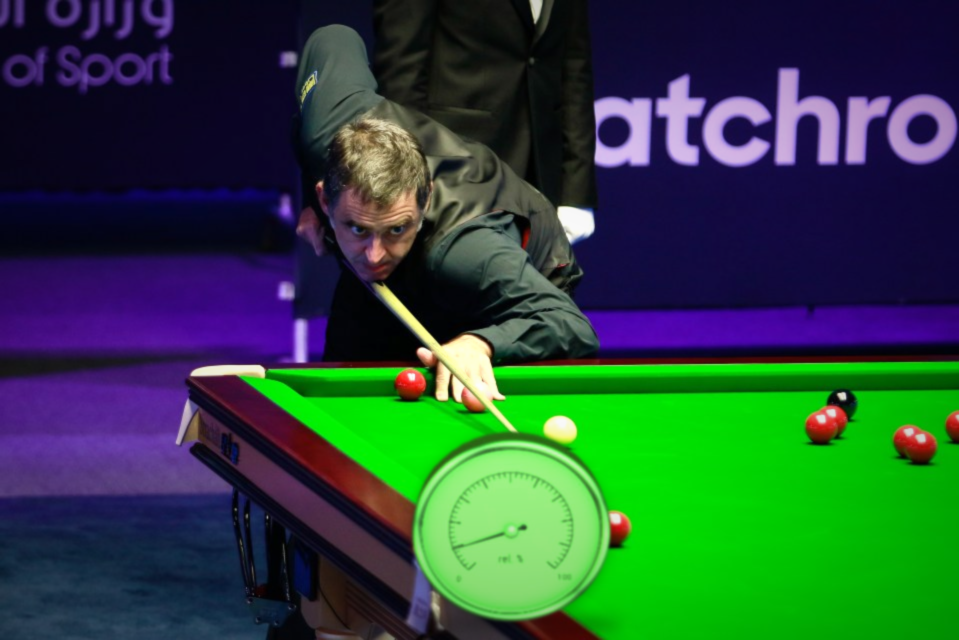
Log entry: 10 %
